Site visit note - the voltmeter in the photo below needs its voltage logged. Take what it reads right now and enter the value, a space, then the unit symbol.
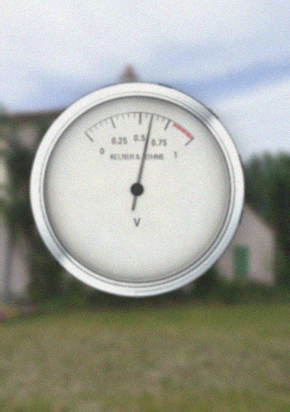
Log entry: 0.6 V
